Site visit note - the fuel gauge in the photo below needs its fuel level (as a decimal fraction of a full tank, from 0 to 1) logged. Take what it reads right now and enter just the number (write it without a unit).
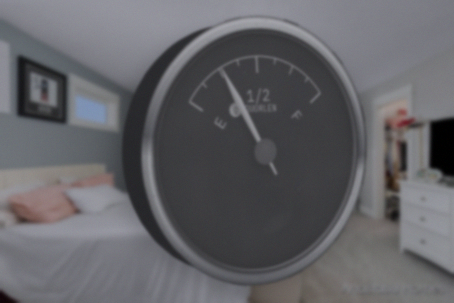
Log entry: 0.25
